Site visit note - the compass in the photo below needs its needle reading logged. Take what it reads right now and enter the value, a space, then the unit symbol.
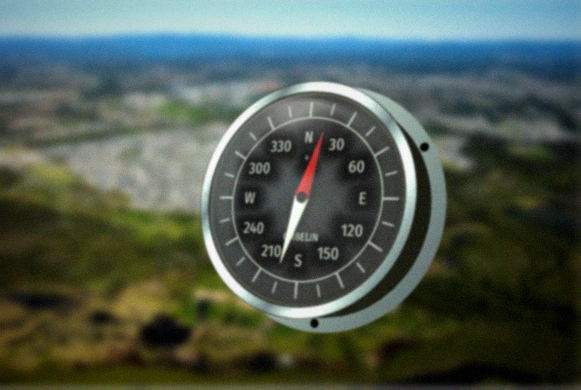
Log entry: 15 °
